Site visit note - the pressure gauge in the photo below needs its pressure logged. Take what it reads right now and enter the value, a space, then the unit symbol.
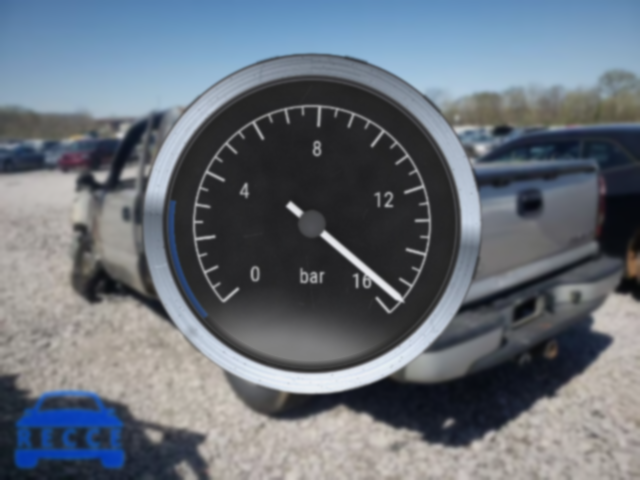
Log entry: 15.5 bar
